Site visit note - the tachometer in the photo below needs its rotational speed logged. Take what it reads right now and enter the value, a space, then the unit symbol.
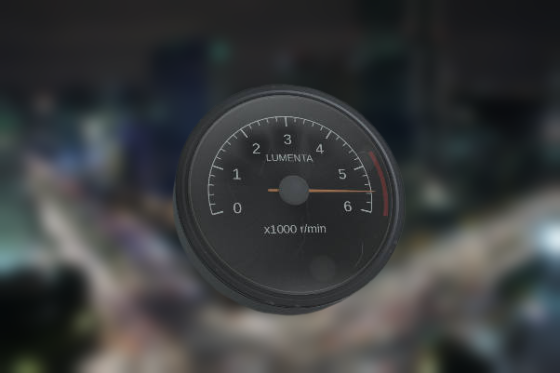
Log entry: 5600 rpm
